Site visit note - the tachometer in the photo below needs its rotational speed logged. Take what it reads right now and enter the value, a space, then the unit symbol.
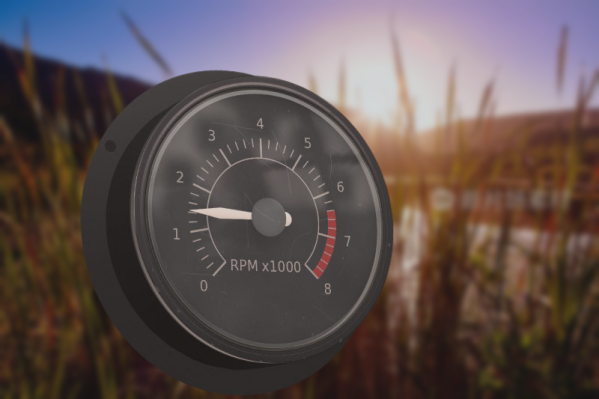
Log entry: 1400 rpm
